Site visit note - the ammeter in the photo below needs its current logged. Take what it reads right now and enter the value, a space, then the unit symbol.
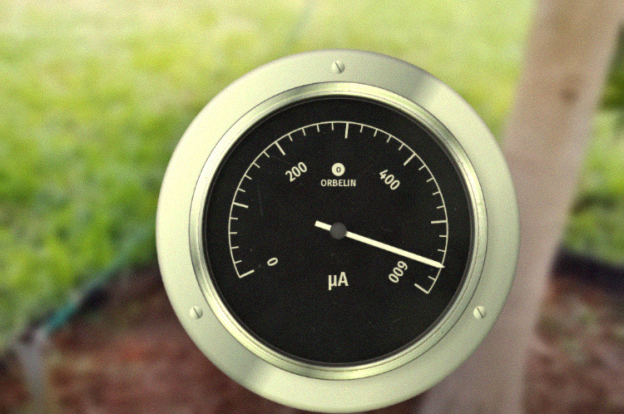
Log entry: 560 µA
